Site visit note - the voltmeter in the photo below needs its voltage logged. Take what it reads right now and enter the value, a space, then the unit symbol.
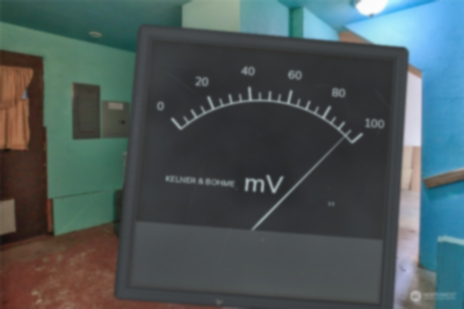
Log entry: 95 mV
